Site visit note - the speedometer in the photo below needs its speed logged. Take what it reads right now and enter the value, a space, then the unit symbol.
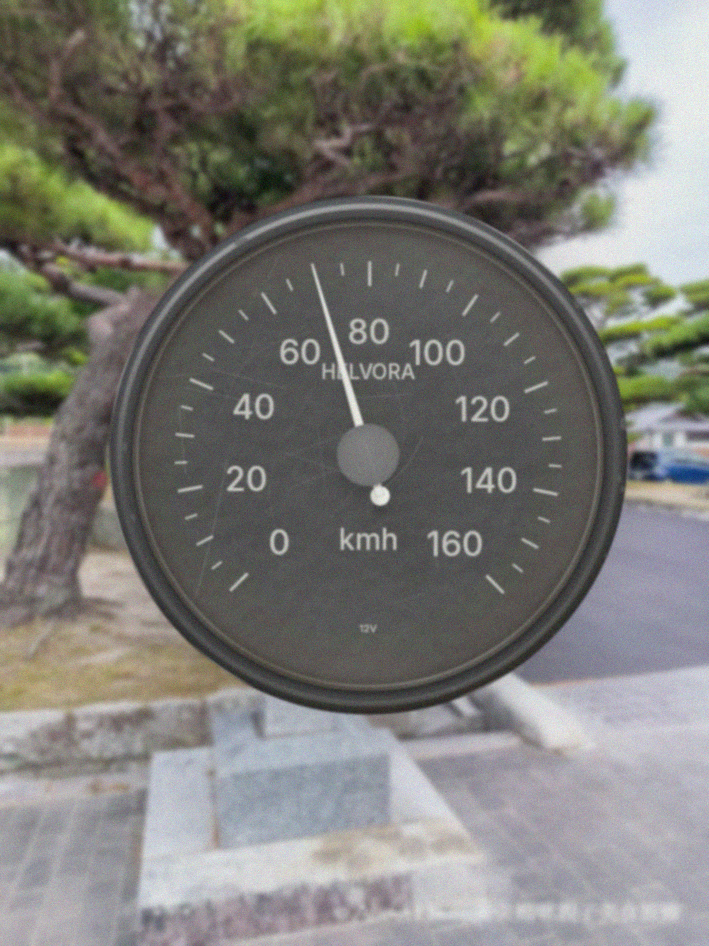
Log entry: 70 km/h
